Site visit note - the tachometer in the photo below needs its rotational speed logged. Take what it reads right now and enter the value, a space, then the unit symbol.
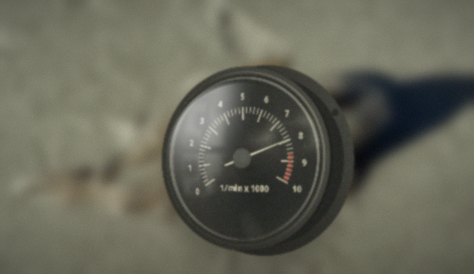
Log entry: 8000 rpm
